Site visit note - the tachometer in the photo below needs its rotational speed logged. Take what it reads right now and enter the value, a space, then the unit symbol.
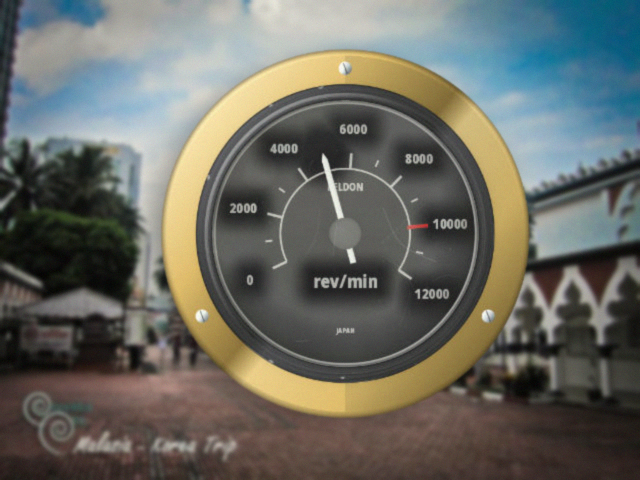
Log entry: 5000 rpm
